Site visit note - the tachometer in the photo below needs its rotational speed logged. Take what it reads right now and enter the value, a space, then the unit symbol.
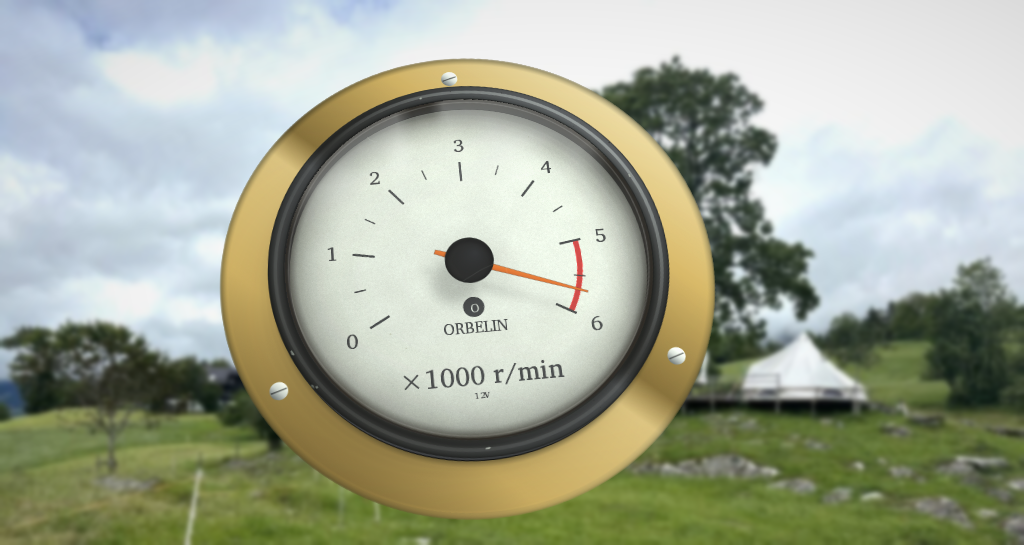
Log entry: 5750 rpm
